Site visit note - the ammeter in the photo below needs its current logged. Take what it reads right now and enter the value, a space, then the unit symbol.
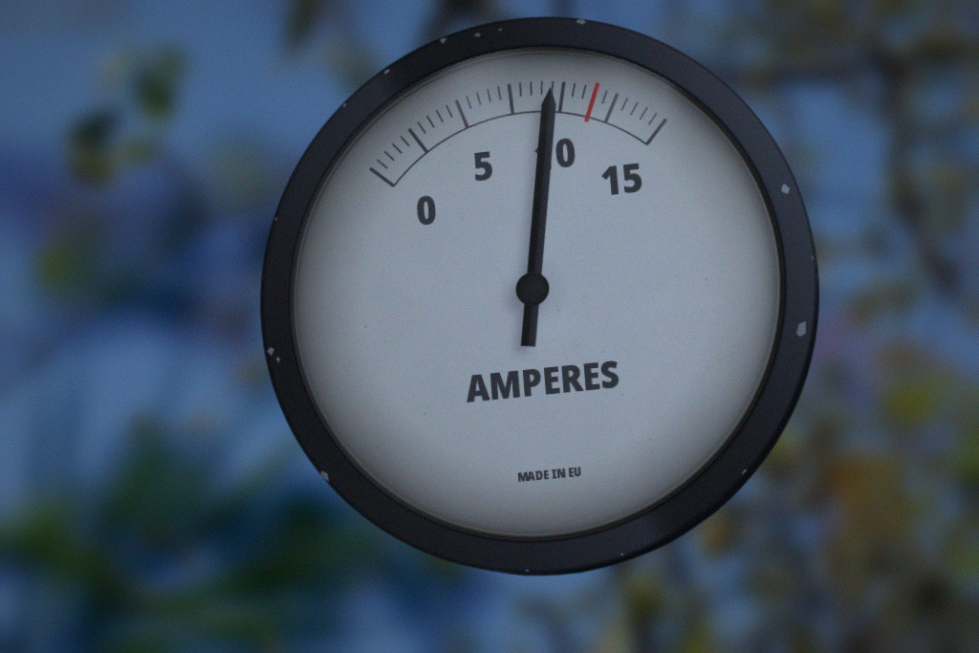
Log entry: 9.5 A
